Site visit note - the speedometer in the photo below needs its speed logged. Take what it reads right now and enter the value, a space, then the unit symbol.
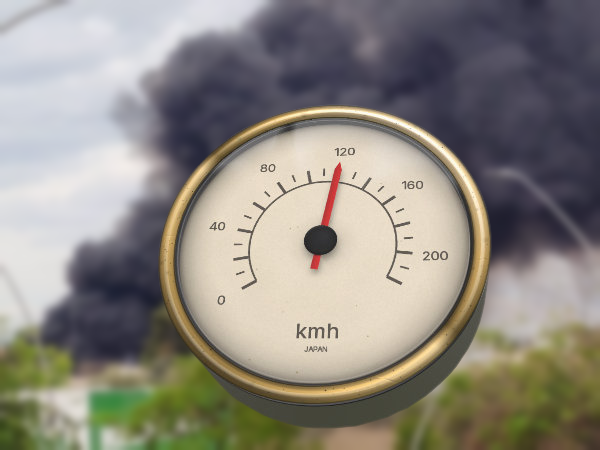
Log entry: 120 km/h
